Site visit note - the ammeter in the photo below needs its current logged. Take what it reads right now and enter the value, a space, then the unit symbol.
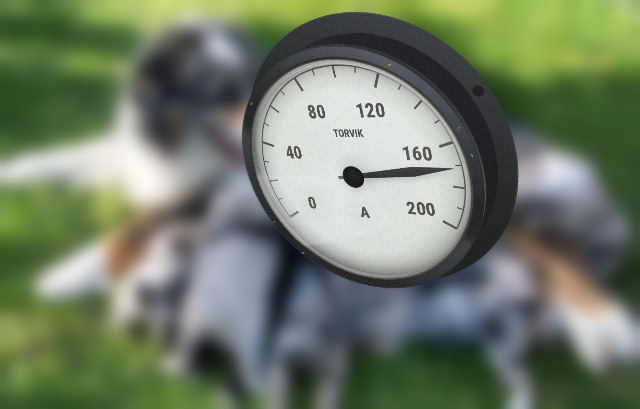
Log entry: 170 A
